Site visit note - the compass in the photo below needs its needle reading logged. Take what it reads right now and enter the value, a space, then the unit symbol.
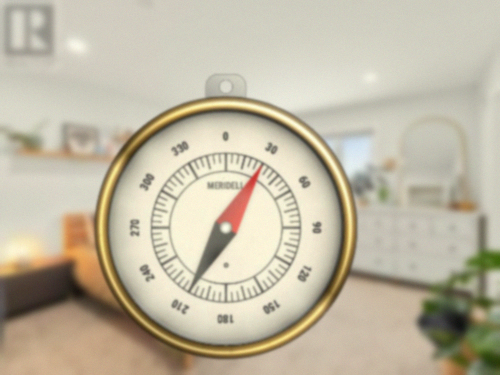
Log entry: 30 °
